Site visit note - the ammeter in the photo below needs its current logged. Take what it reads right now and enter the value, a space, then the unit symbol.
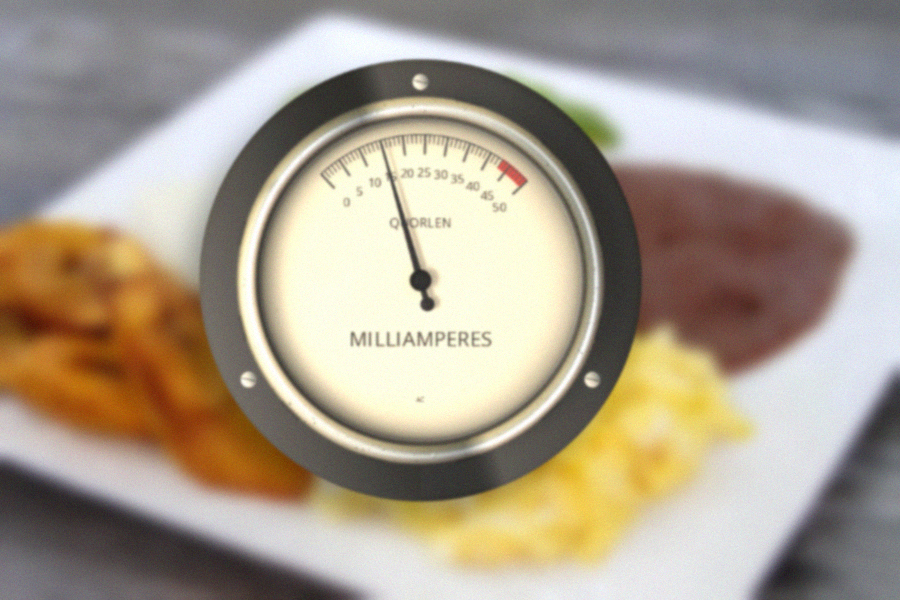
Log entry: 15 mA
